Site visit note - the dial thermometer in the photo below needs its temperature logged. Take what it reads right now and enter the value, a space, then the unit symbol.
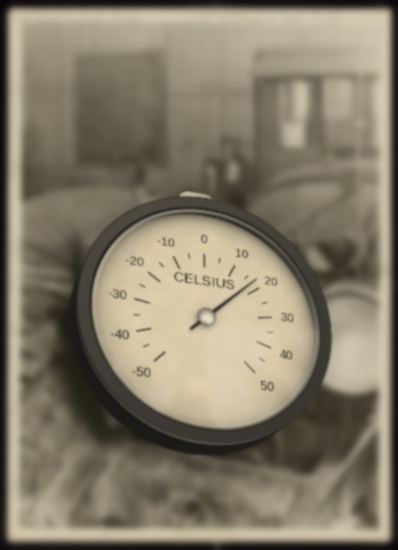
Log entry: 17.5 °C
